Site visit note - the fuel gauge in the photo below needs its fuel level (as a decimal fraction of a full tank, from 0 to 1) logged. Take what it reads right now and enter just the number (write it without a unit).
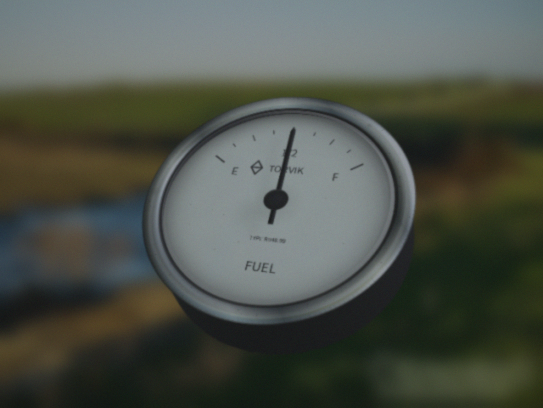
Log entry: 0.5
